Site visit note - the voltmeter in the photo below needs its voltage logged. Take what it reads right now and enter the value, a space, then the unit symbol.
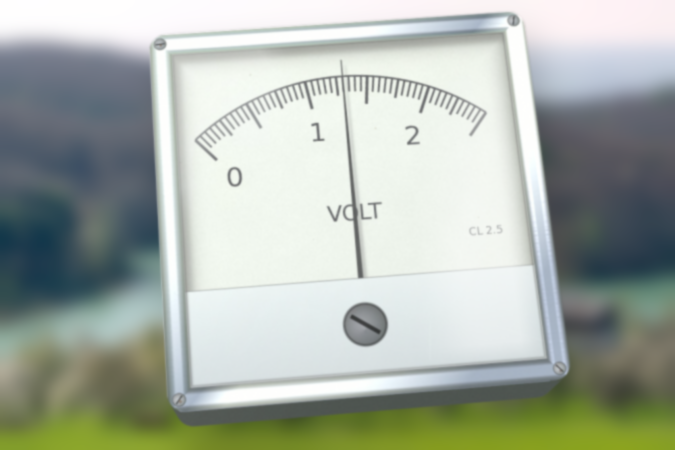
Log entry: 1.3 V
